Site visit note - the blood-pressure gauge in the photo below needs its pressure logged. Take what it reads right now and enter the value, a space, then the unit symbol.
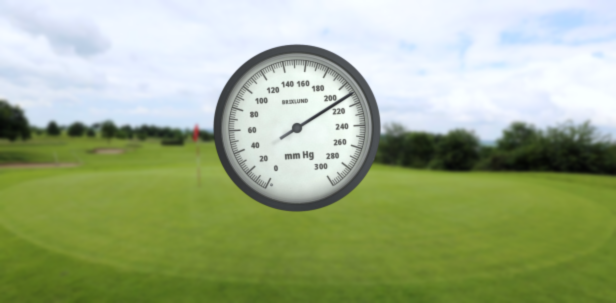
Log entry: 210 mmHg
